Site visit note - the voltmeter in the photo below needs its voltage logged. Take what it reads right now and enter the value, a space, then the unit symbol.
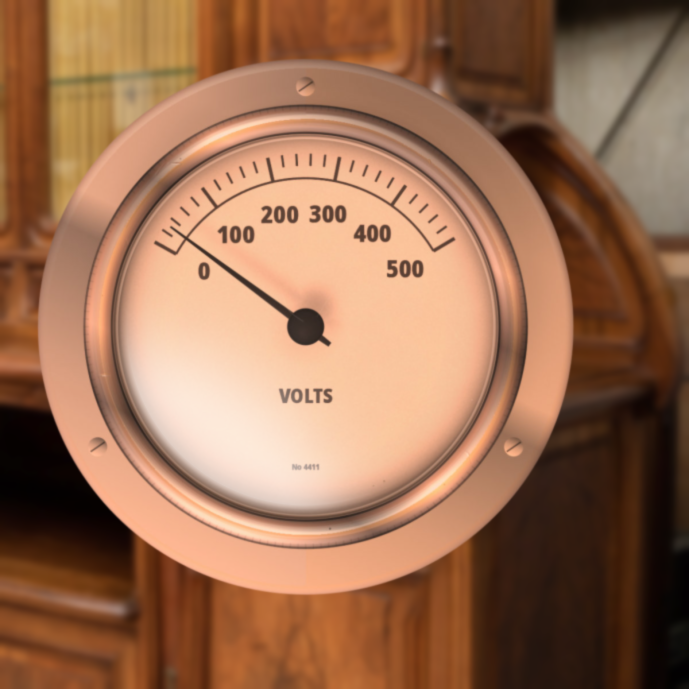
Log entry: 30 V
